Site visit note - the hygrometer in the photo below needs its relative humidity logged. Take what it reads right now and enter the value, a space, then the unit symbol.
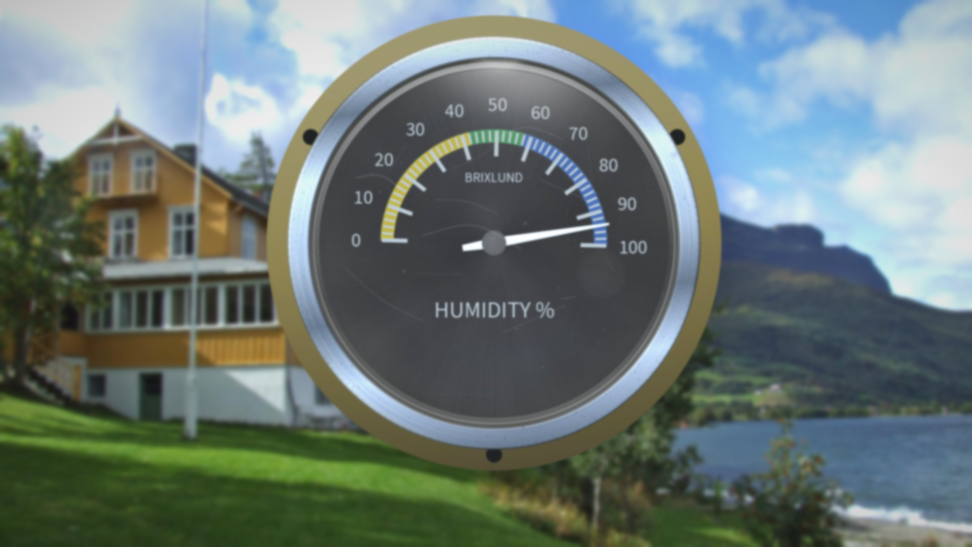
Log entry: 94 %
